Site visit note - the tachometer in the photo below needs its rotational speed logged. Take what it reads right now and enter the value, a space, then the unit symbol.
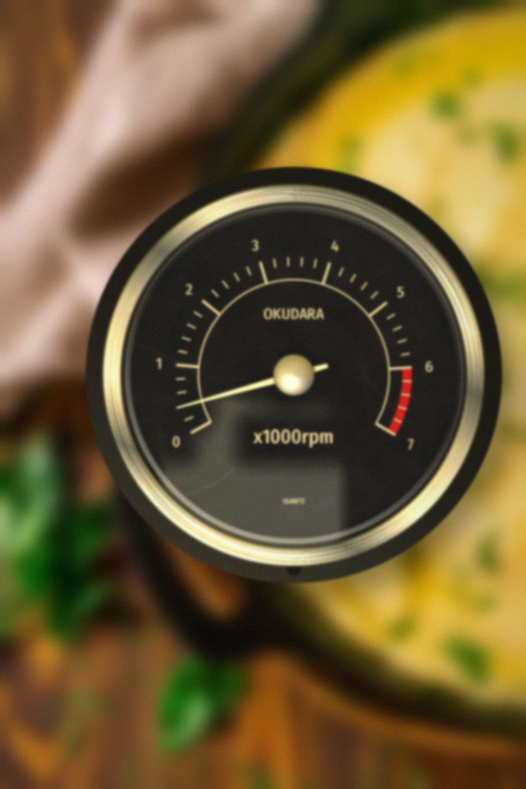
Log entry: 400 rpm
